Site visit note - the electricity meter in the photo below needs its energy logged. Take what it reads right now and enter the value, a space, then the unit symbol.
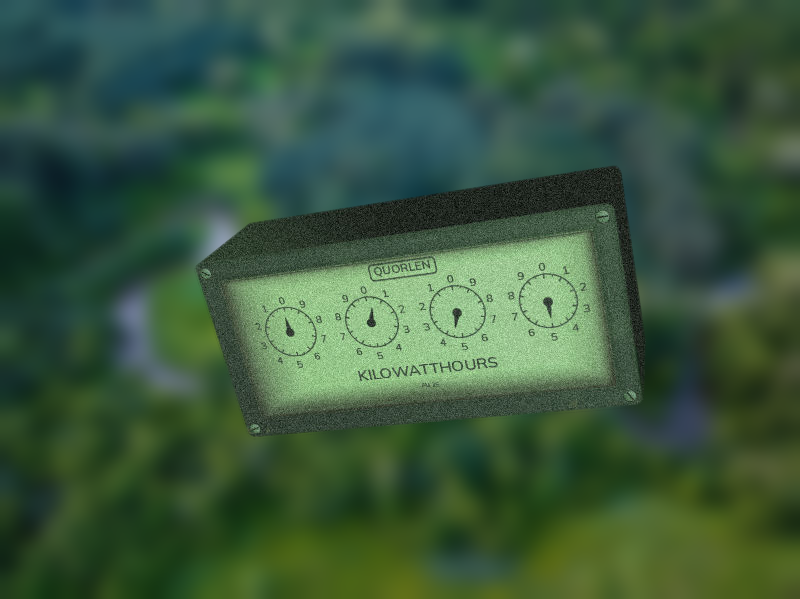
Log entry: 45 kWh
